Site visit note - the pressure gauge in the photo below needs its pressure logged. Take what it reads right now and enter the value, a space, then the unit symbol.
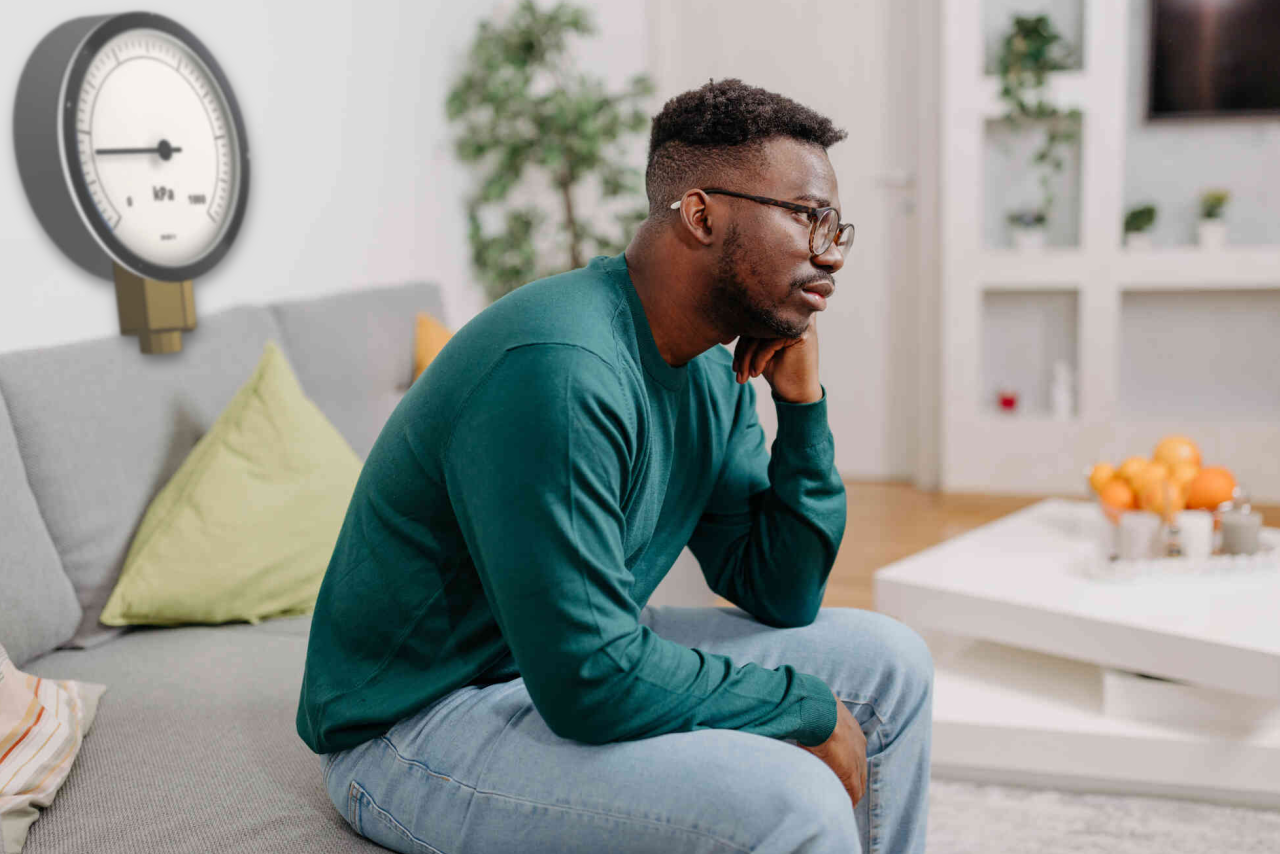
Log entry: 160 kPa
